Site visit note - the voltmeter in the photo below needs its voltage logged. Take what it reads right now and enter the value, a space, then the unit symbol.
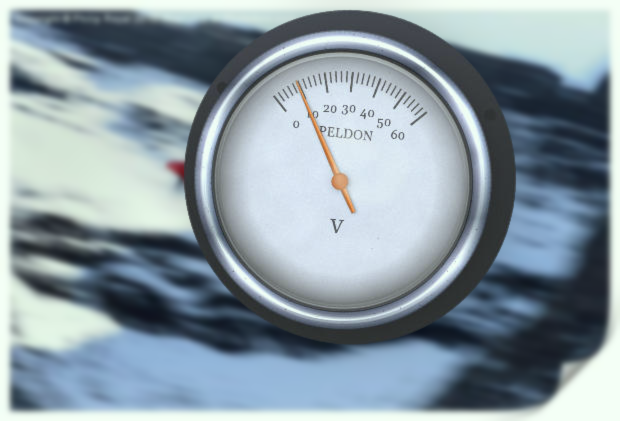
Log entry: 10 V
